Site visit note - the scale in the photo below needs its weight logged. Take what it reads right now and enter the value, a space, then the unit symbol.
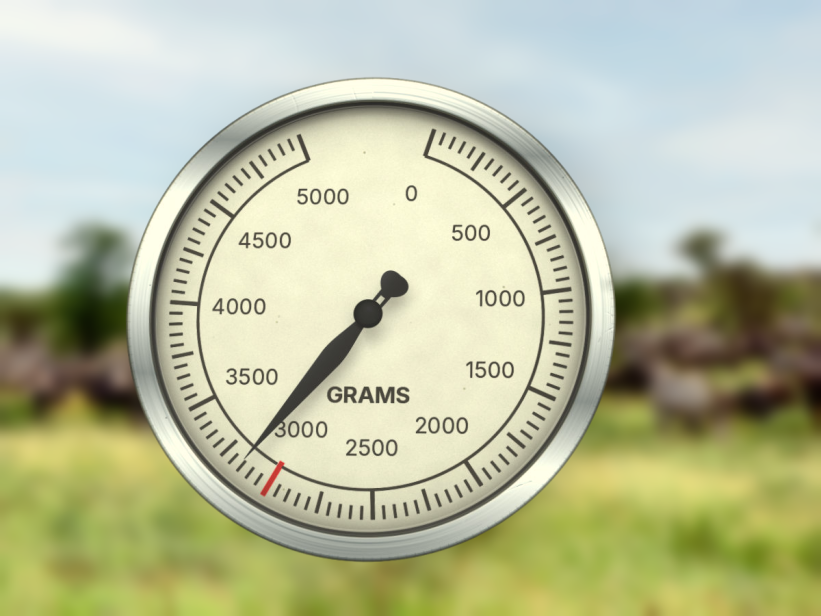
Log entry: 3150 g
